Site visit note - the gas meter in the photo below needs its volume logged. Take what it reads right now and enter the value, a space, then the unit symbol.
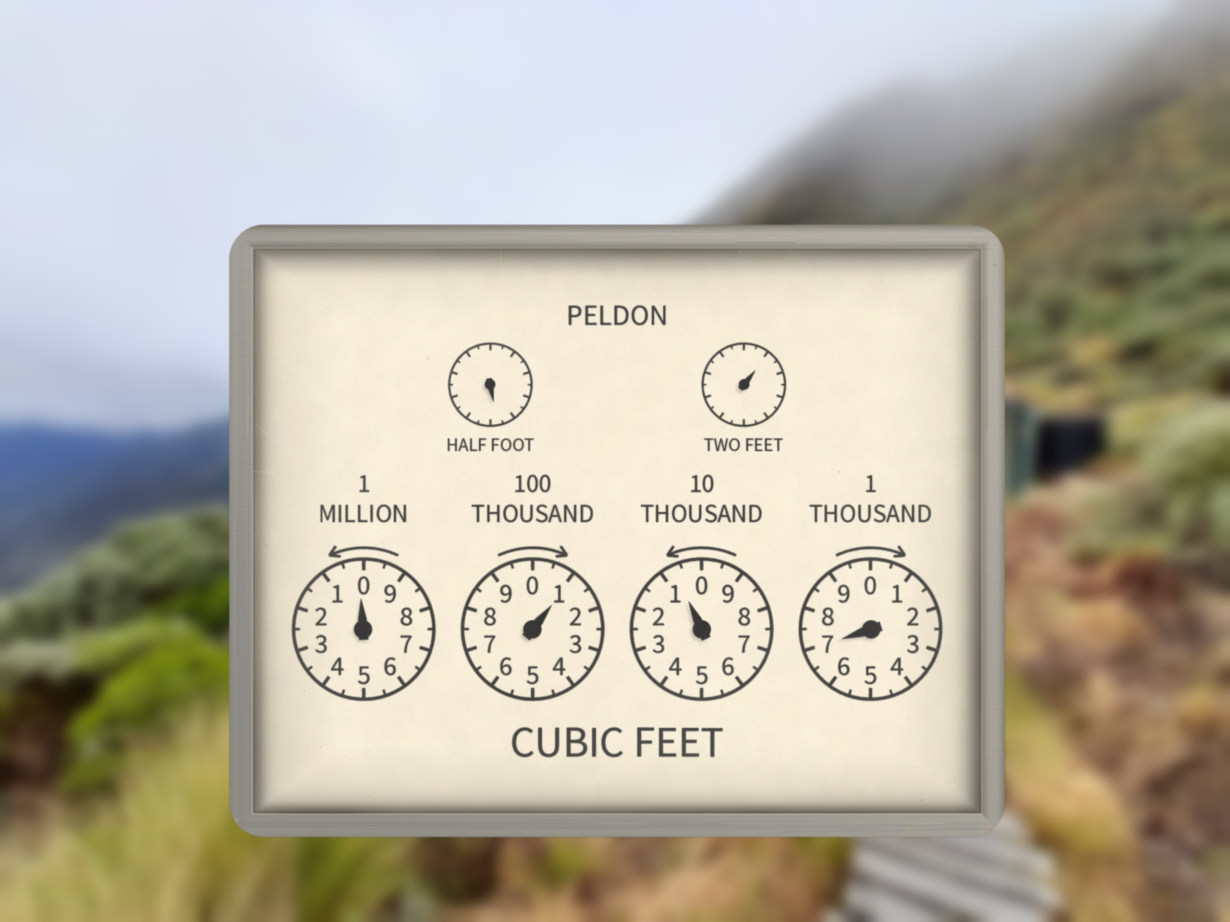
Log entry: 10700 ft³
